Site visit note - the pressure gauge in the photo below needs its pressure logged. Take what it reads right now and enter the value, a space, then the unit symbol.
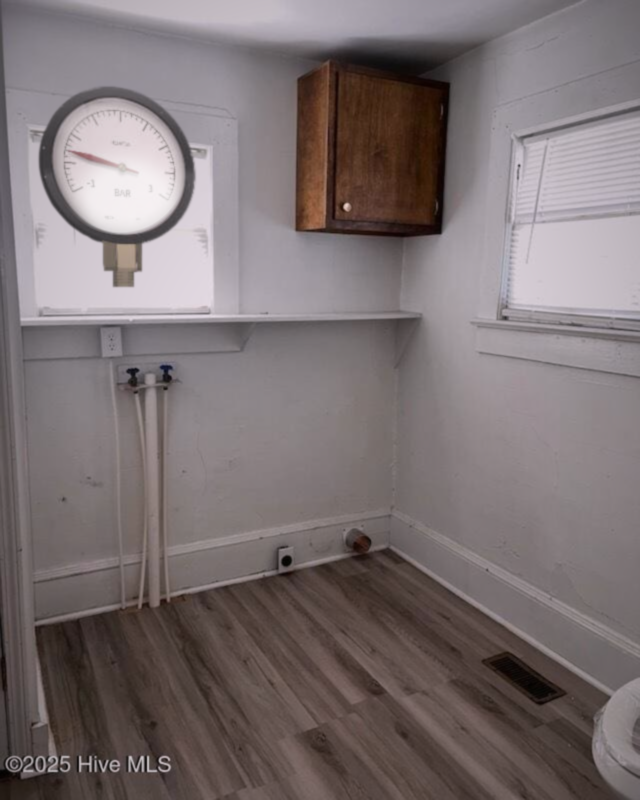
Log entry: -0.3 bar
